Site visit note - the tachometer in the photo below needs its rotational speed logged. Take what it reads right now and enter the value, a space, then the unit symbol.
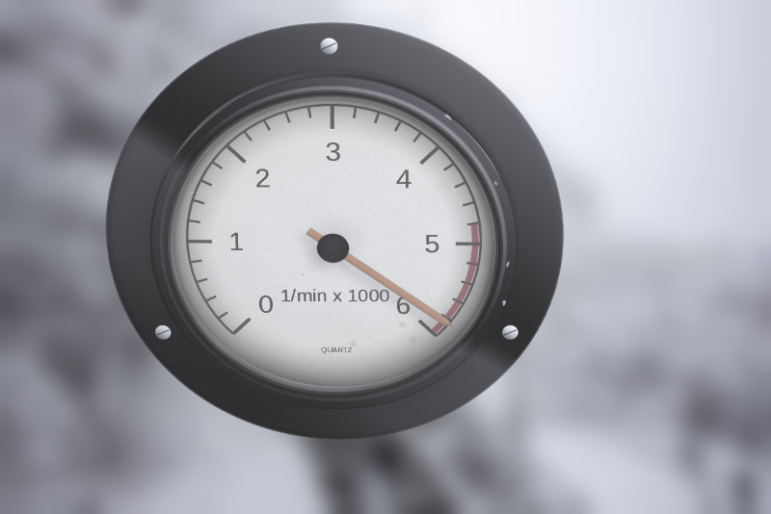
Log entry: 5800 rpm
